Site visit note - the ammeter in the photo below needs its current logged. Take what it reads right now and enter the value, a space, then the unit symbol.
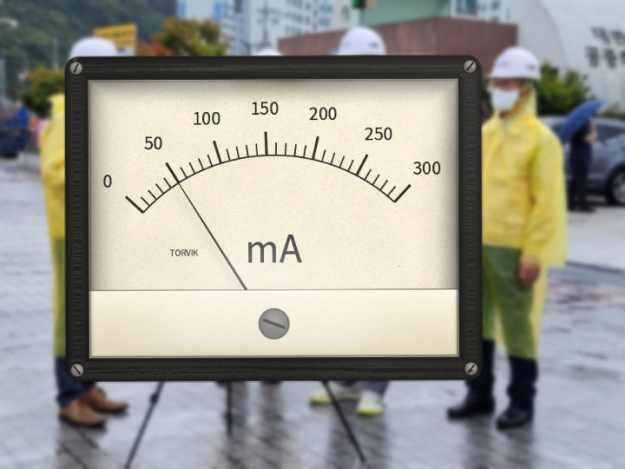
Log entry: 50 mA
